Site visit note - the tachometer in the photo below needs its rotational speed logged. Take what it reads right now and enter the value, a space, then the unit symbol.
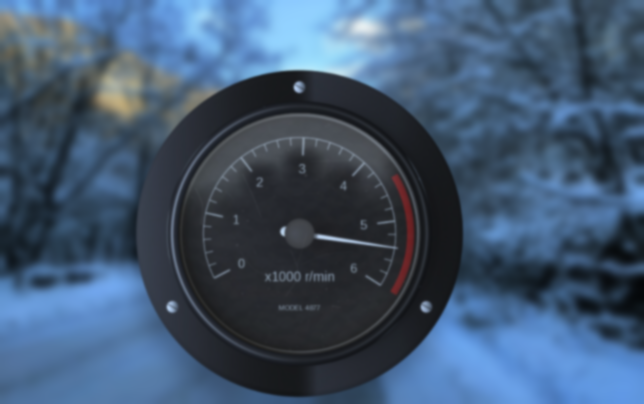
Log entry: 5400 rpm
